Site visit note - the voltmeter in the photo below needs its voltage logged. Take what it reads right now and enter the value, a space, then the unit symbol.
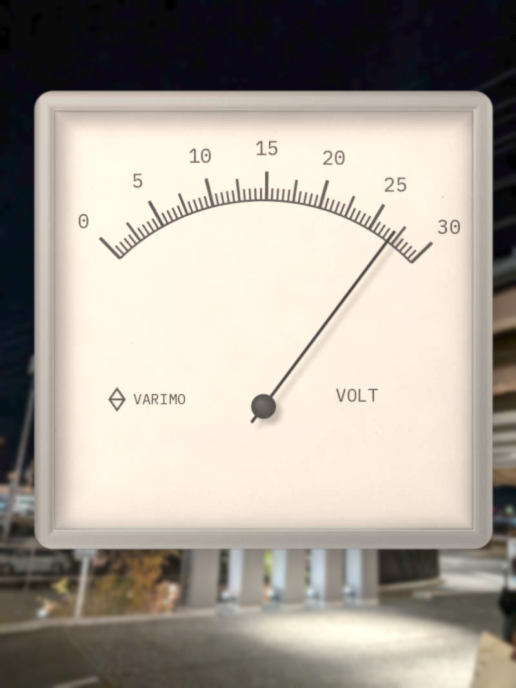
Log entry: 27 V
